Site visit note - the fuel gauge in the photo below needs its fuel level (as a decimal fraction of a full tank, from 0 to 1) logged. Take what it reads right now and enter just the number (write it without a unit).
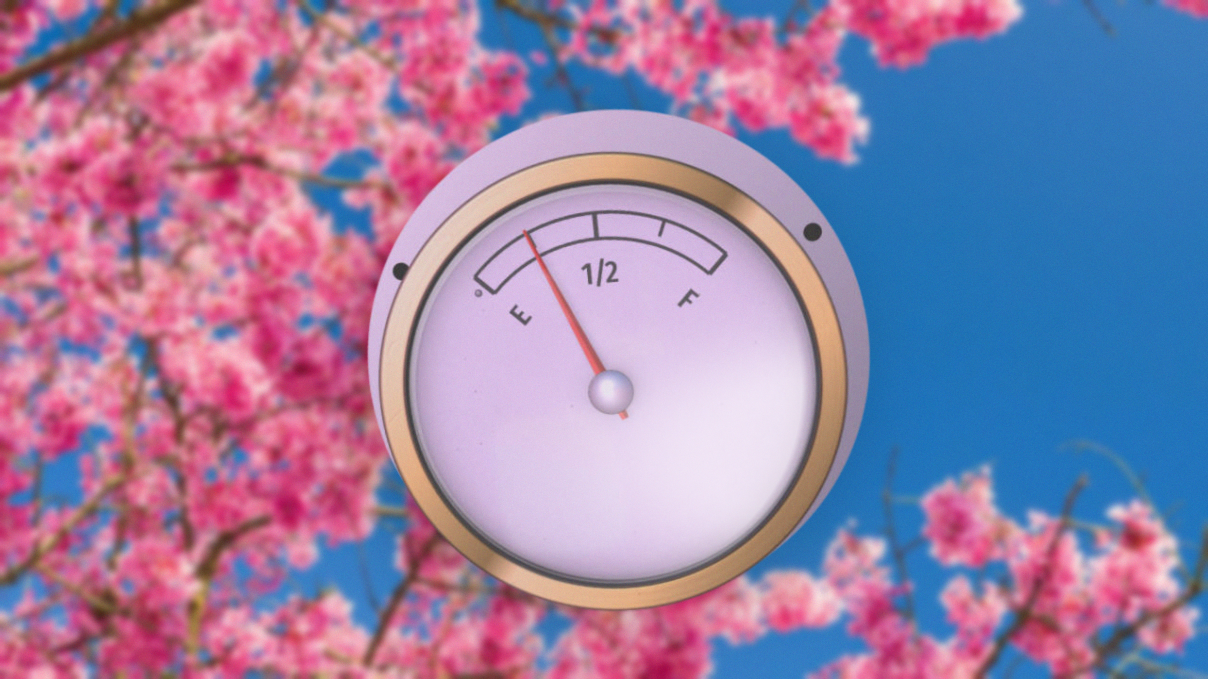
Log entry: 0.25
